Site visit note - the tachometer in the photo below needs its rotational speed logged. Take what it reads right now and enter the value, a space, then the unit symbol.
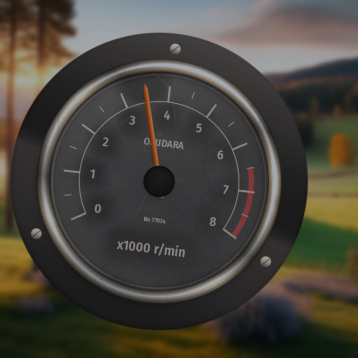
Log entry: 3500 rpm
